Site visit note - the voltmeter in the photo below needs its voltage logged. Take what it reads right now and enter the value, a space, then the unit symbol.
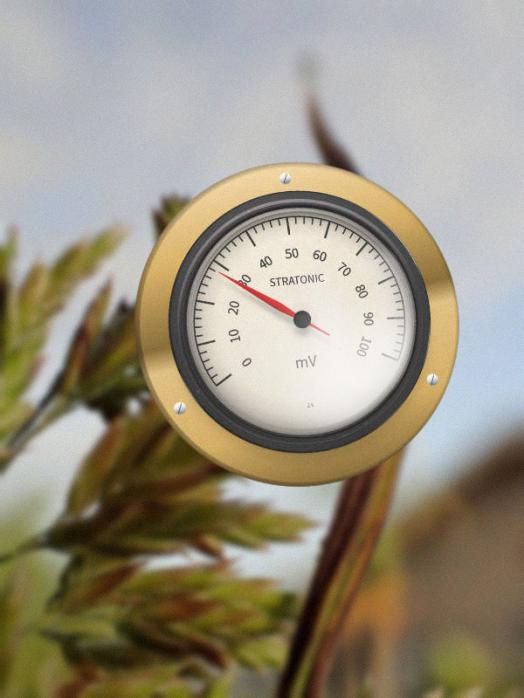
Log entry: 28 mV
